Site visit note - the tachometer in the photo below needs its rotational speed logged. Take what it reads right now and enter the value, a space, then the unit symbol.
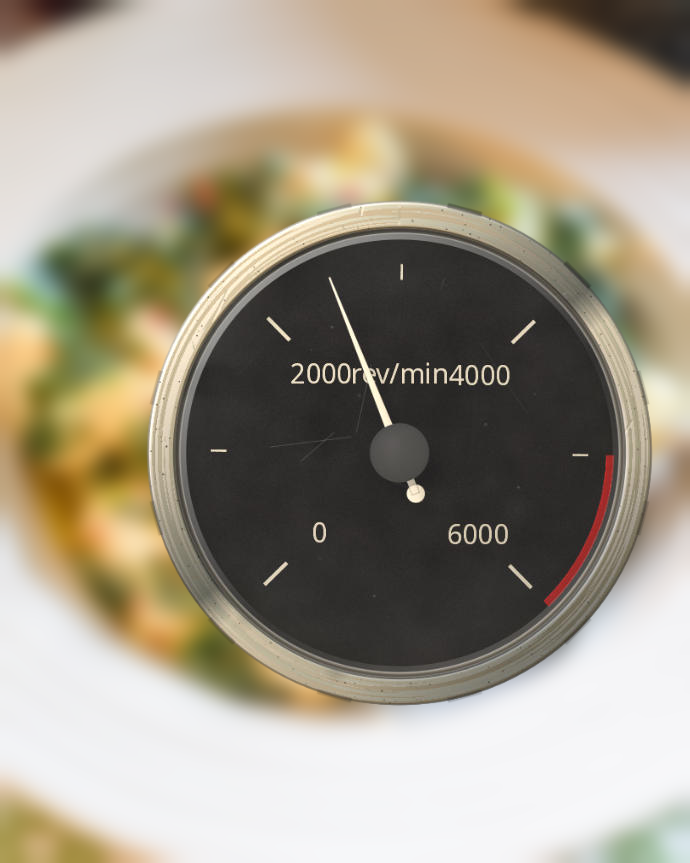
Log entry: 2500 rpm
